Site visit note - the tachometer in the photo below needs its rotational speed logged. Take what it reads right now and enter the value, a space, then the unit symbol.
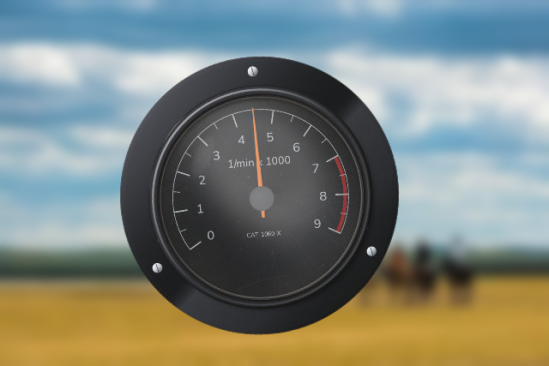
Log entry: 4500 rpm
